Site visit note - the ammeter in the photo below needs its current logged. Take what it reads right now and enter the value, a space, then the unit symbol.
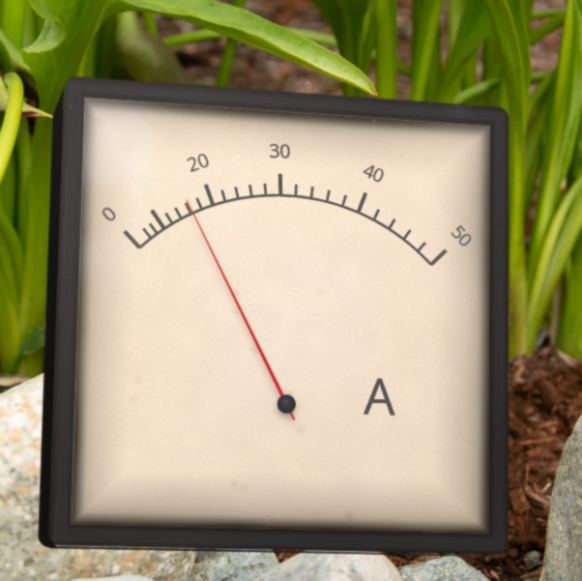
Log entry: 16 A
